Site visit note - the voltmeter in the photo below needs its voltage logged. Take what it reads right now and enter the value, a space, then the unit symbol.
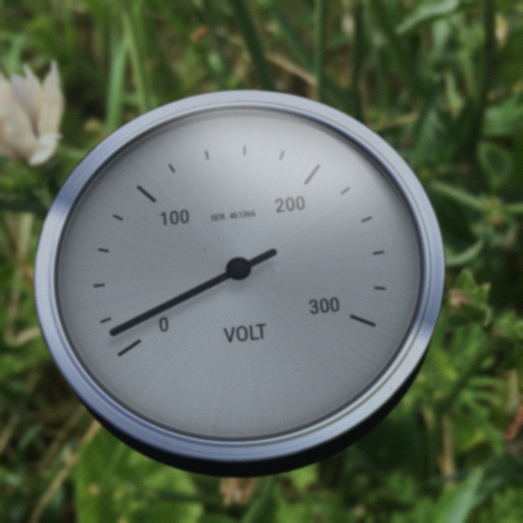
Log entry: 10 V
